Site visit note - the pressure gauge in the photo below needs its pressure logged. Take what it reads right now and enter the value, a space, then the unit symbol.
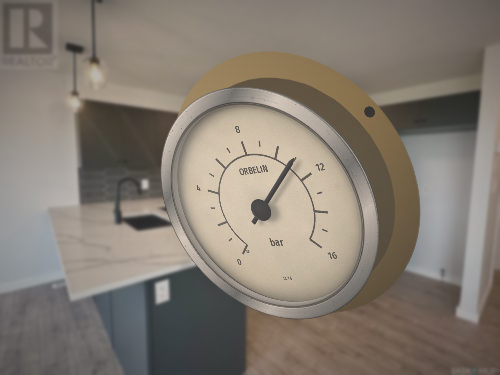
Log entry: 11 bar
